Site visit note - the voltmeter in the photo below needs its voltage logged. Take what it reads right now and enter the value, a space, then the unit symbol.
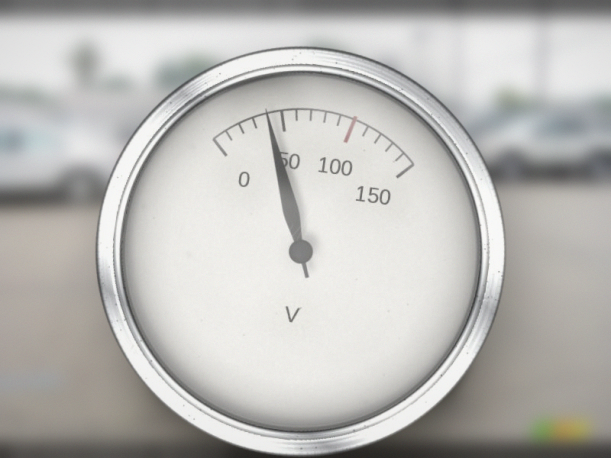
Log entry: 40 V
